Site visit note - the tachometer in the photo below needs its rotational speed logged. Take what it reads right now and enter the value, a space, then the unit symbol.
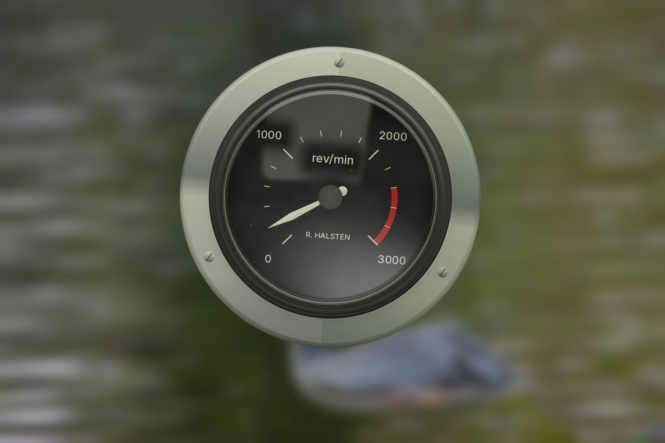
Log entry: 200 rpm
